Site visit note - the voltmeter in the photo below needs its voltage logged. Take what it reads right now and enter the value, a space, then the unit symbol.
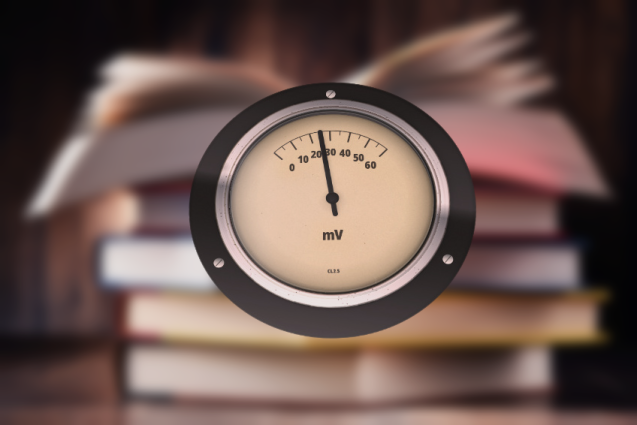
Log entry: 25 mV
